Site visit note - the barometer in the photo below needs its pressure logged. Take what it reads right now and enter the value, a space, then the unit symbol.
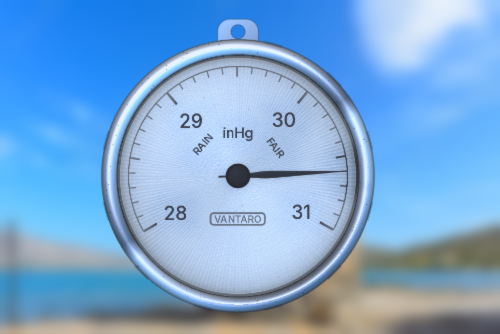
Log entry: 30.6 inHg
